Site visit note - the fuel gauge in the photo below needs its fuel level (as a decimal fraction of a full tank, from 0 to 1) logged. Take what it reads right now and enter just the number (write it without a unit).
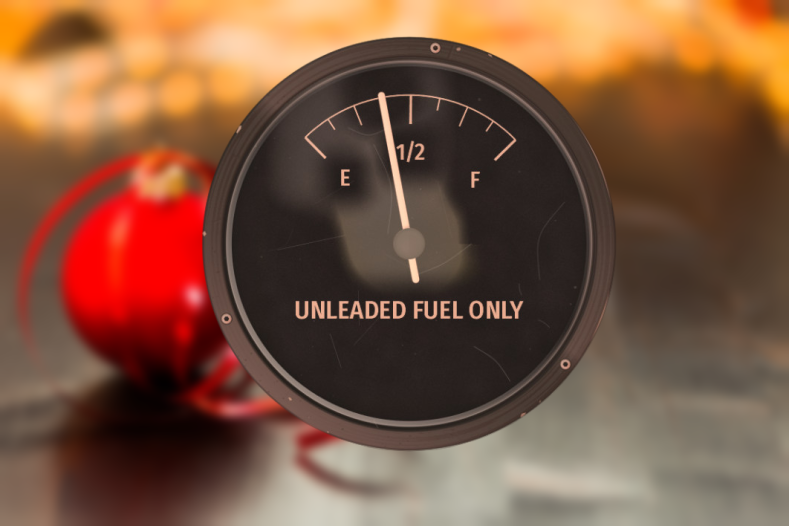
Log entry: 0.375
